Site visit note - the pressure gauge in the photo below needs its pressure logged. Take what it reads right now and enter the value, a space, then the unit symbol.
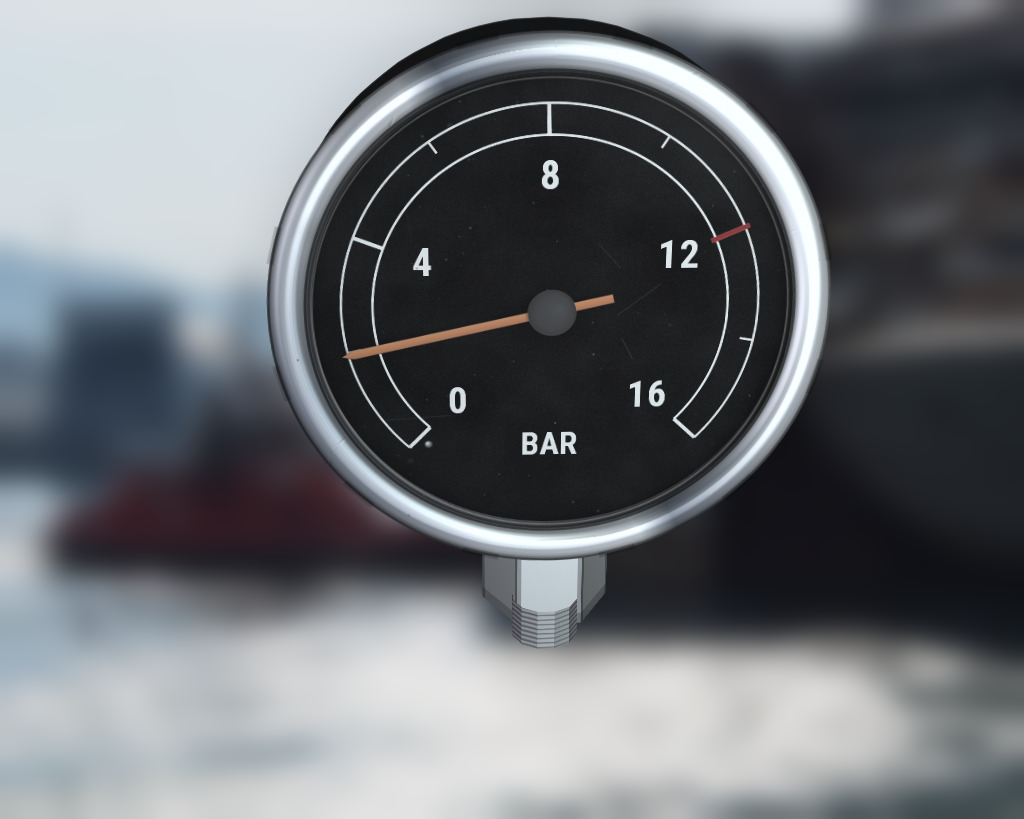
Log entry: 2 bar
